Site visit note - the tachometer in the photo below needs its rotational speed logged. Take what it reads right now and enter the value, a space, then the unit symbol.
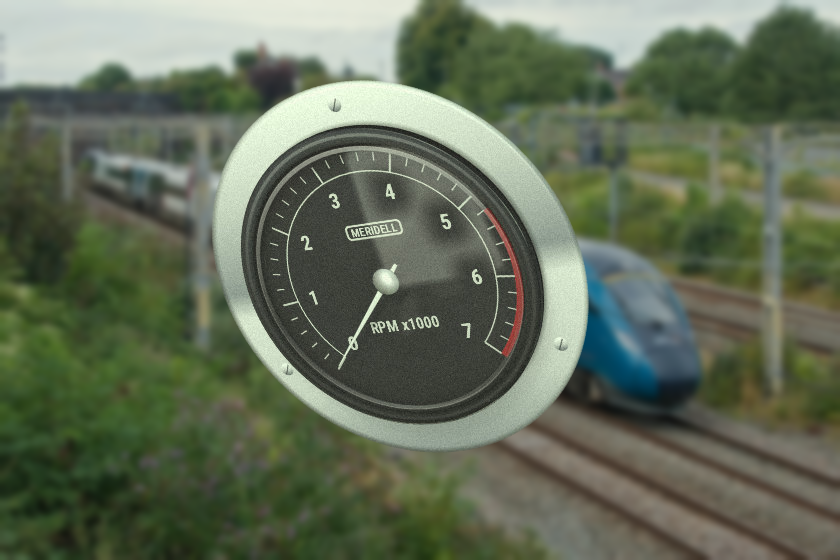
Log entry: 0 rpm
